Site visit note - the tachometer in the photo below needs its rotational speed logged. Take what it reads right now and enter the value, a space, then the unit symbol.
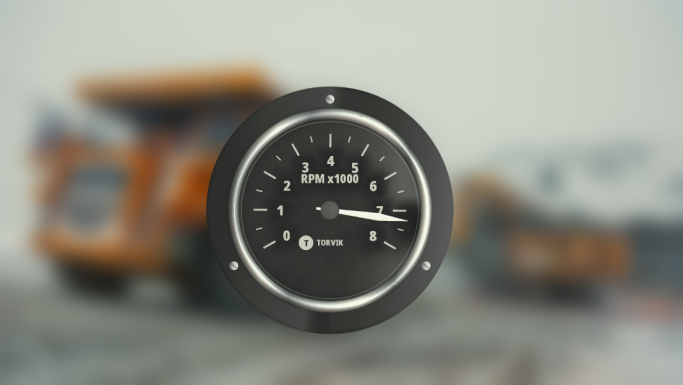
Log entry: 7250 rpm
